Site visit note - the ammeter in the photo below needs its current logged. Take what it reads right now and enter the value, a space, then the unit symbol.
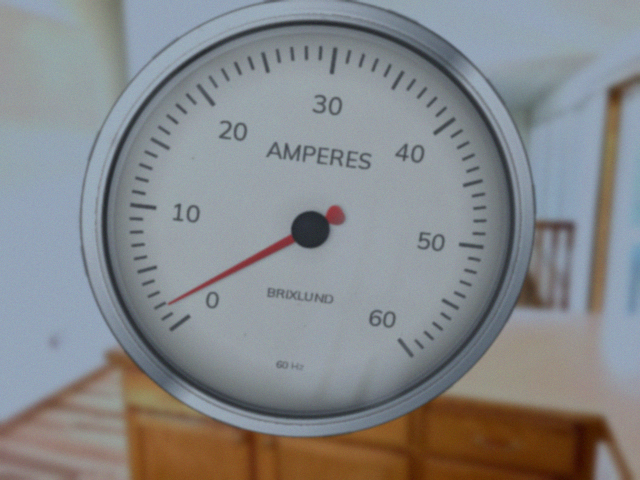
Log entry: 2 A
